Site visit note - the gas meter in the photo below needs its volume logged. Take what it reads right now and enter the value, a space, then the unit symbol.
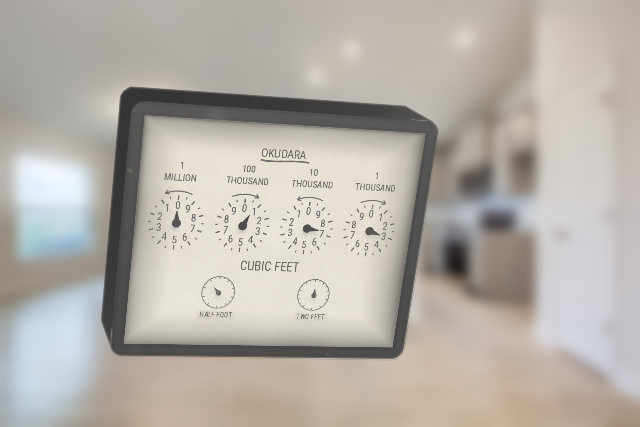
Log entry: 7300 ft³
